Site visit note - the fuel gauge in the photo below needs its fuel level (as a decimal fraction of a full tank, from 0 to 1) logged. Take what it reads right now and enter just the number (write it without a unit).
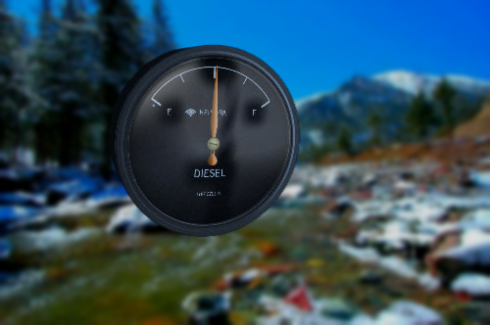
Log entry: 0.5
